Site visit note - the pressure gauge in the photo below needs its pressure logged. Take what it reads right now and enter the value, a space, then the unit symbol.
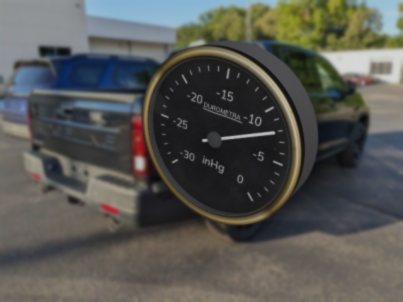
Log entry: -8 inHg
